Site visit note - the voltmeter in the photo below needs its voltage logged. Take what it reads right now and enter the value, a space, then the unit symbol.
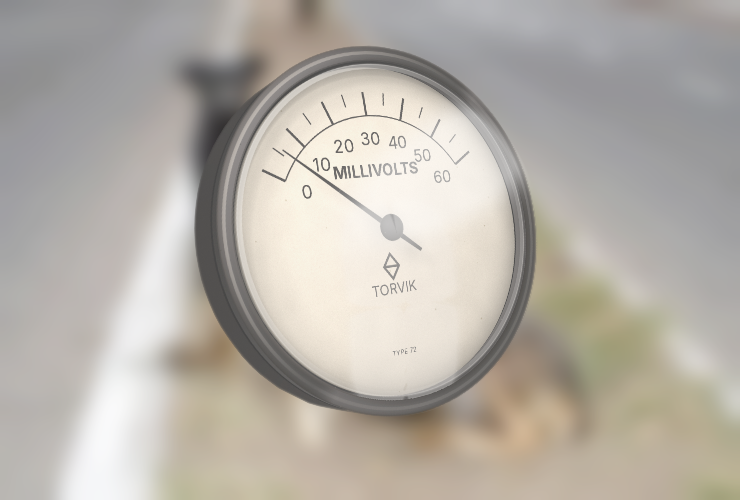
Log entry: 5 mV
